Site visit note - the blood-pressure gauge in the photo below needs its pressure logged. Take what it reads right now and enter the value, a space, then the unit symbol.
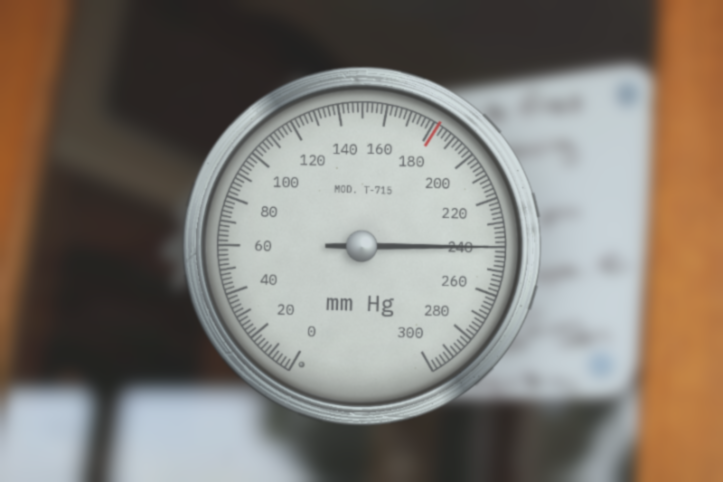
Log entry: 240 mmHg
